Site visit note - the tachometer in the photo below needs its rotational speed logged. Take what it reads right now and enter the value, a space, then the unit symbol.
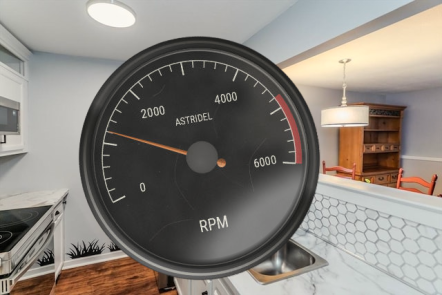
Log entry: 1200 rpm
